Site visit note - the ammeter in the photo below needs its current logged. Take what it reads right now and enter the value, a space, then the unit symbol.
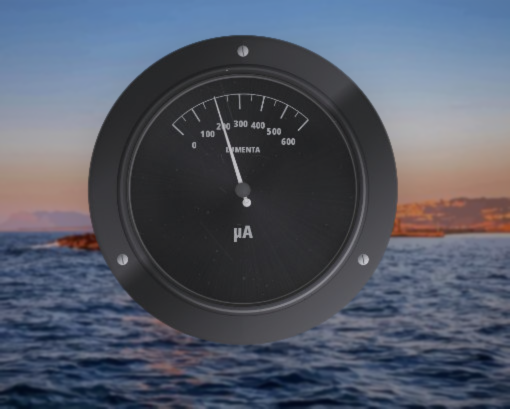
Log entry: 200 µA
